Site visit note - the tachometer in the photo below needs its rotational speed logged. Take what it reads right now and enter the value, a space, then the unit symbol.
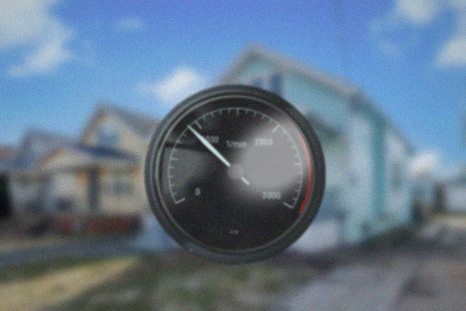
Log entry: 900 rpm
